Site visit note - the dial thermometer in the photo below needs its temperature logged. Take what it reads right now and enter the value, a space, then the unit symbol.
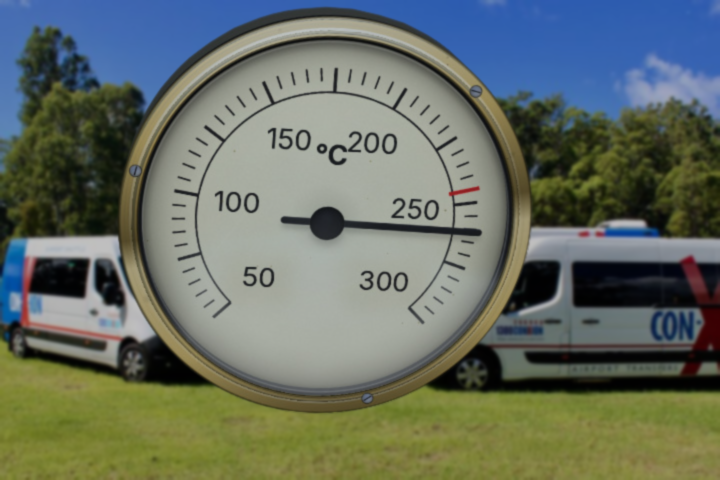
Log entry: 260 °C
